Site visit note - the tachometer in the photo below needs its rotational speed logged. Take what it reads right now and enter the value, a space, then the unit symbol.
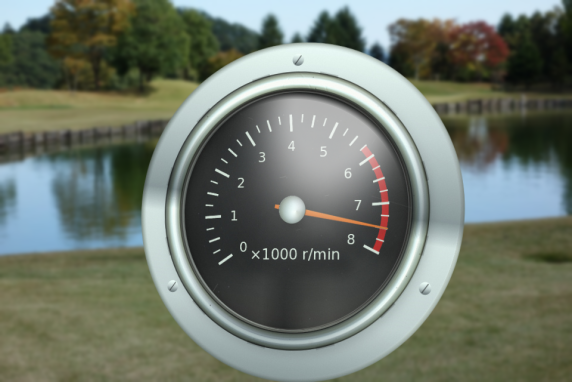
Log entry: 7500 rpm
